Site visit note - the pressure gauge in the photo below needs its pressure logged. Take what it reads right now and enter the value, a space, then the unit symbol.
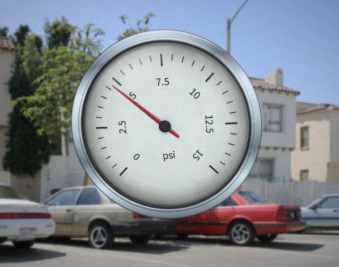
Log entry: 4.75 psi
